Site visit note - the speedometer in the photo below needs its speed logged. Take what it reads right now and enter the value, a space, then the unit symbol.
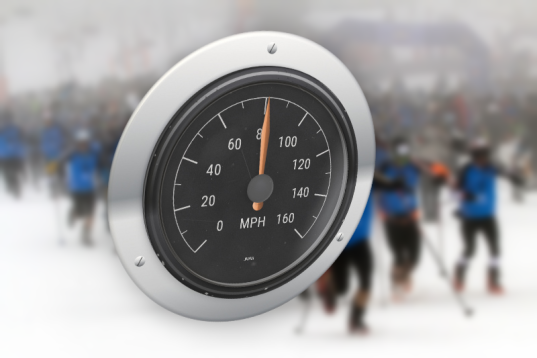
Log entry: 80 mph
